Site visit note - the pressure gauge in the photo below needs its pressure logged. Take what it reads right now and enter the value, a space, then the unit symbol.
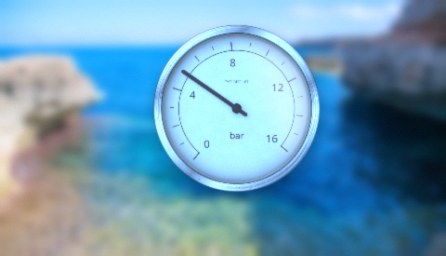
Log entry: 5 bar
